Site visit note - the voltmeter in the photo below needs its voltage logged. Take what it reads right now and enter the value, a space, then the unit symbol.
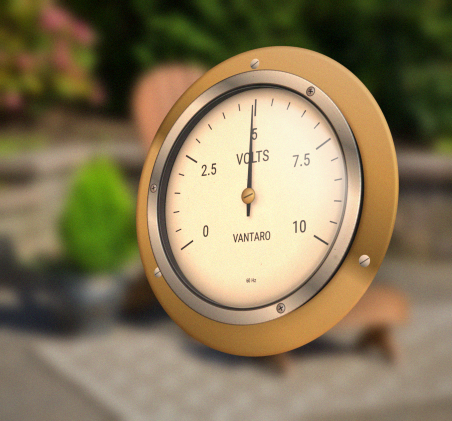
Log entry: 5 V
